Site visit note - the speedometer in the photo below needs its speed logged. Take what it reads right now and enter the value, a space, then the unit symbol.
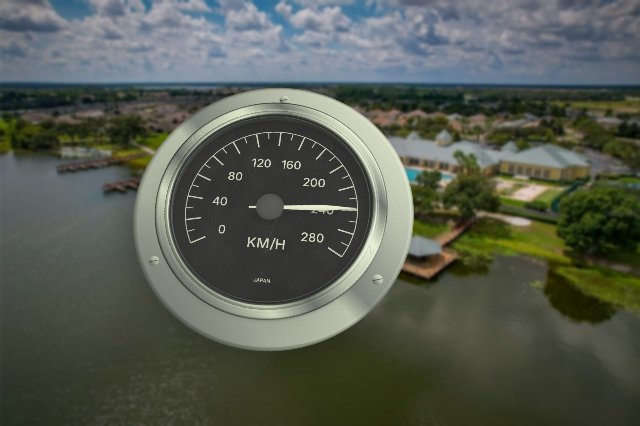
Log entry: 240 km/h
